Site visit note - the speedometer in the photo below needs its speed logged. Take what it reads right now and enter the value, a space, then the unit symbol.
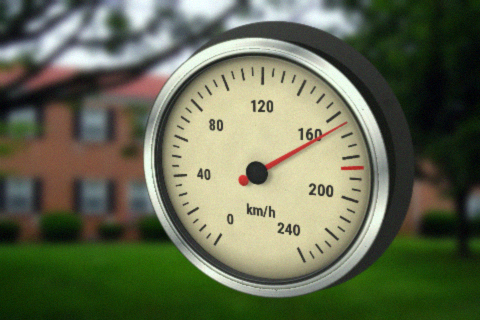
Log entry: 165 km/h
